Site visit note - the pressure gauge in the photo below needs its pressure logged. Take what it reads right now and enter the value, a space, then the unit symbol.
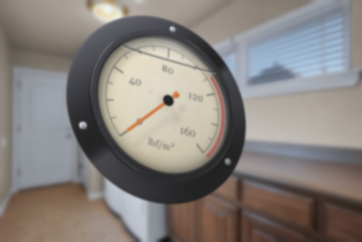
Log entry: 0 psi
